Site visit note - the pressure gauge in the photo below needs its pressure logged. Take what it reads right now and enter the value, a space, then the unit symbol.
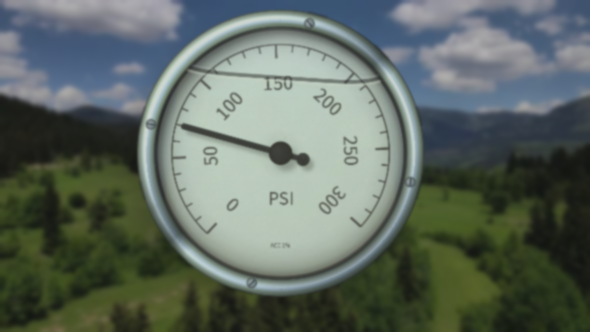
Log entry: 70 psi
